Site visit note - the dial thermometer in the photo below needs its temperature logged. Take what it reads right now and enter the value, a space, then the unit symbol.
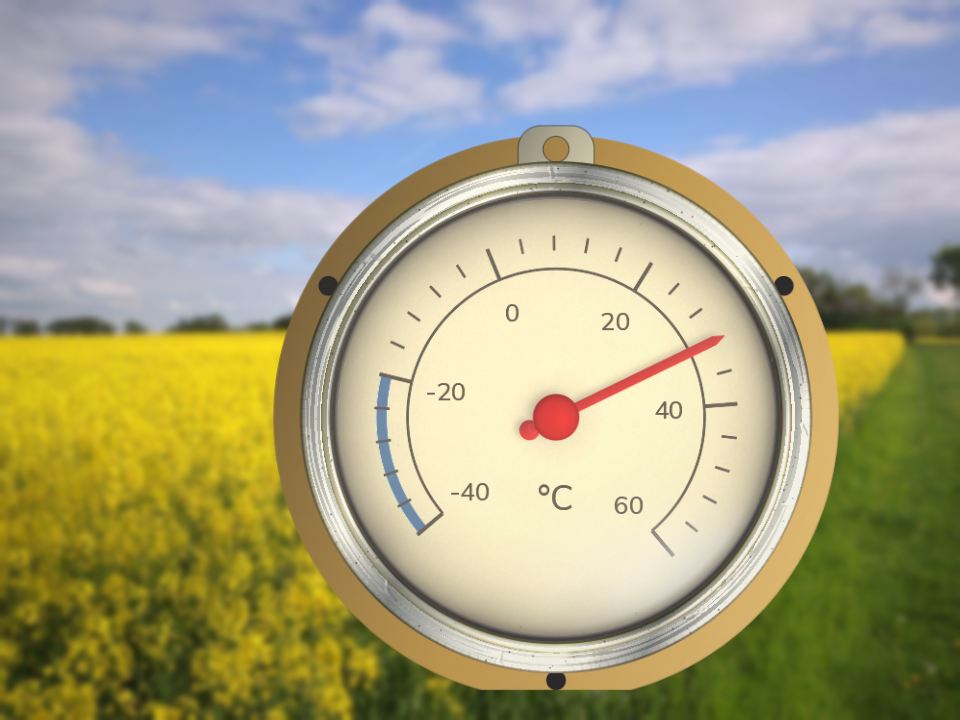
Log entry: 32 °C
